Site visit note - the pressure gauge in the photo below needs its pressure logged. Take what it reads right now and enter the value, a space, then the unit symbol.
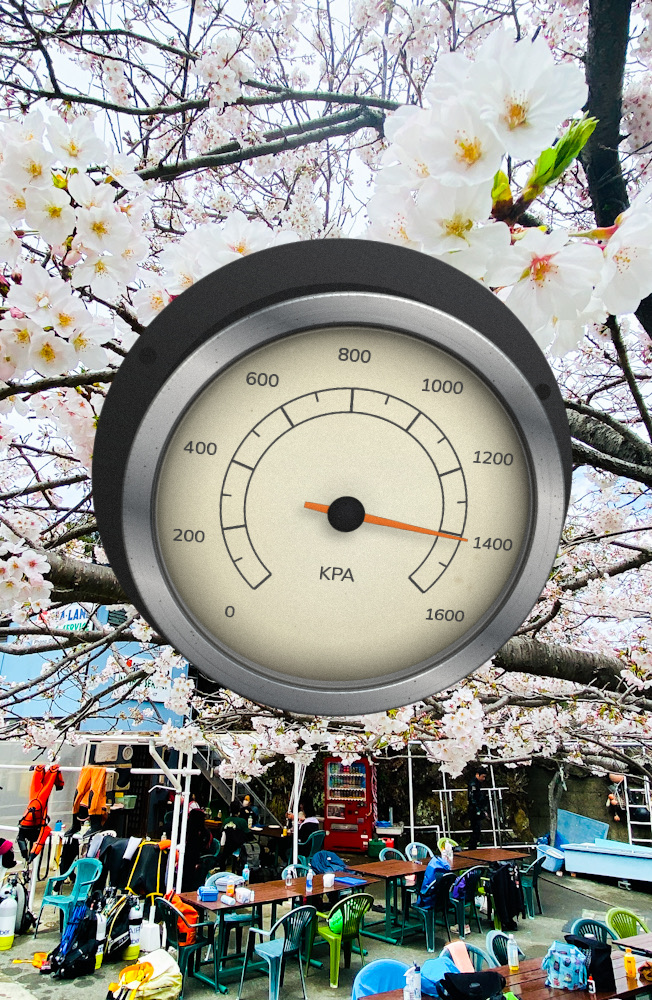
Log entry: 1400 kPa
